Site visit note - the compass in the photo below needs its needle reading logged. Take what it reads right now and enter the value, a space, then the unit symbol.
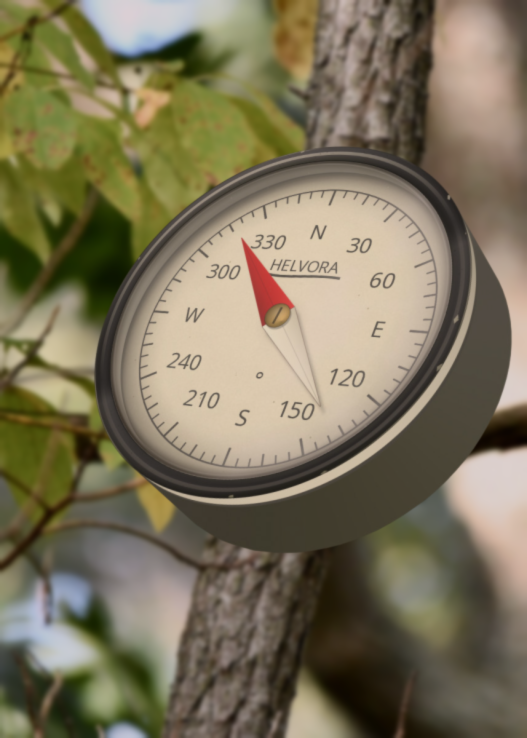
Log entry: 317.5 °
